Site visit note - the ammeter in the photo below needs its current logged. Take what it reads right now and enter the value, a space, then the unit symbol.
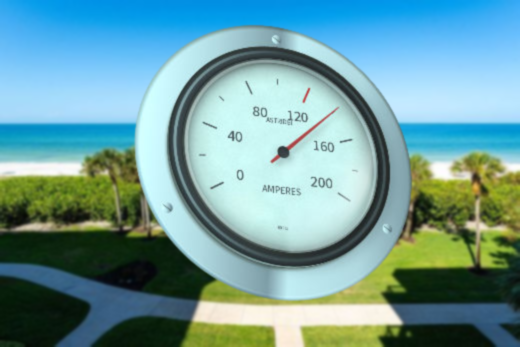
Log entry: 140 A
